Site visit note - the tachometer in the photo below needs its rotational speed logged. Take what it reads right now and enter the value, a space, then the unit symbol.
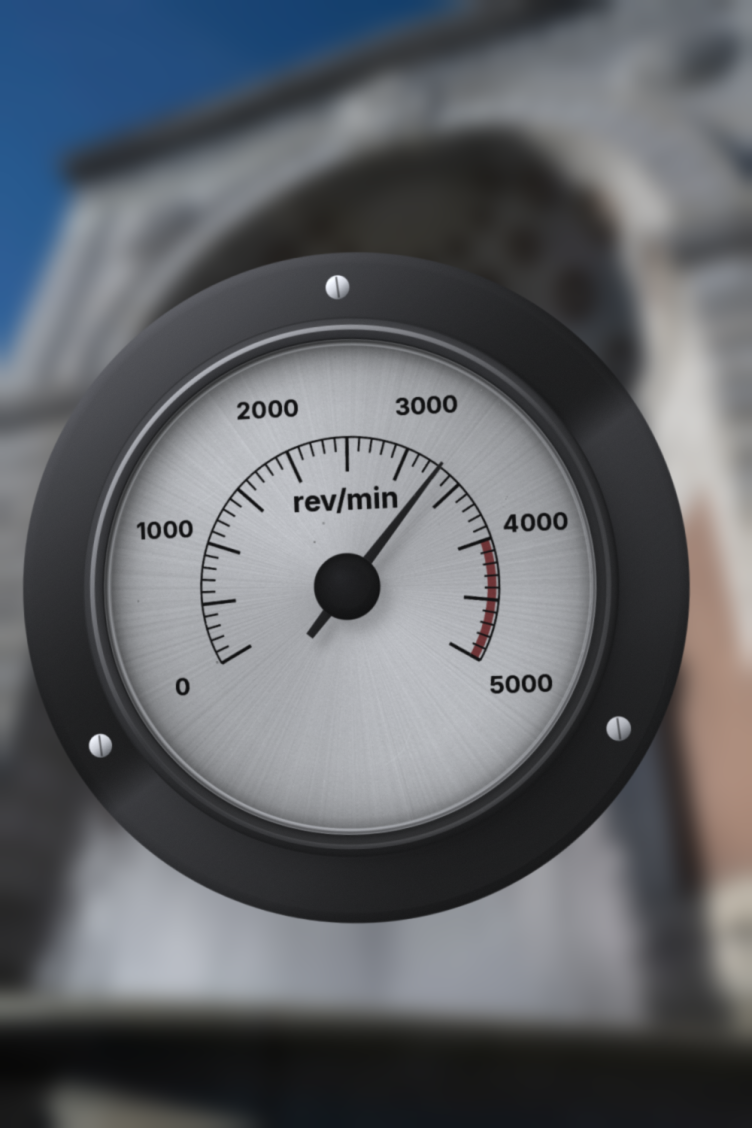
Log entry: 3300 rpm
